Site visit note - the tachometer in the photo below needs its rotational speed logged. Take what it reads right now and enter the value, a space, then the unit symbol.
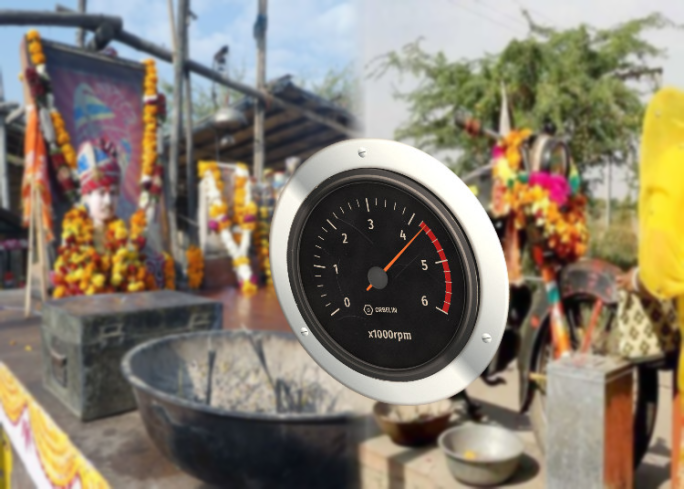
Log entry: 4300 rpm
